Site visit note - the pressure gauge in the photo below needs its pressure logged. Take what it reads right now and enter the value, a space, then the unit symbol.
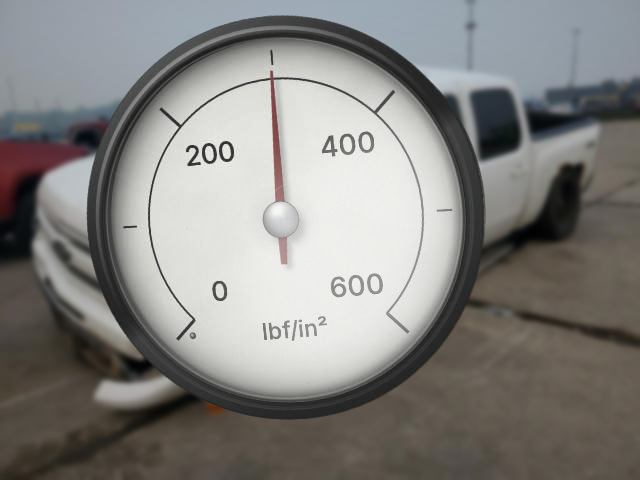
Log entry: 300 psi
